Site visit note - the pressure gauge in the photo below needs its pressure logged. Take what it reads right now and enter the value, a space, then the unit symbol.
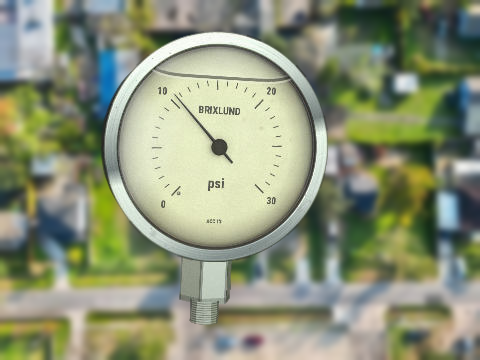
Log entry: 10.5 psi
